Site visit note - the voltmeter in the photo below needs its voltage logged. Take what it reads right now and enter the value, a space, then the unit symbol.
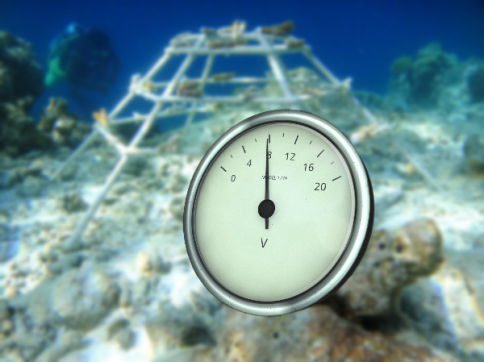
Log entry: 8 V
